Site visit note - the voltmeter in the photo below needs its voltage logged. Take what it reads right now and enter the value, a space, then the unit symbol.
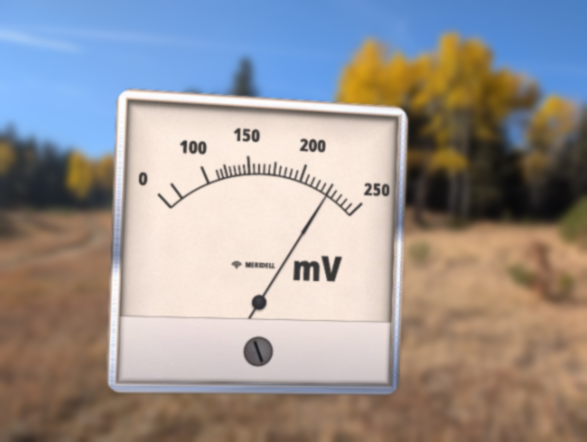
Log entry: 225 mV
